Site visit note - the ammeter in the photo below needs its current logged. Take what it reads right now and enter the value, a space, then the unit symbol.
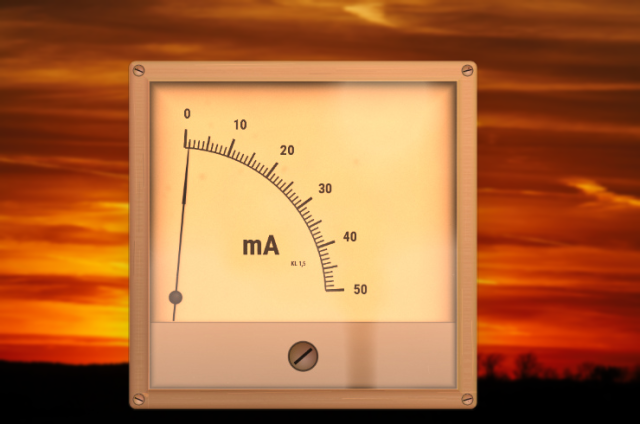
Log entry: 1 mA
